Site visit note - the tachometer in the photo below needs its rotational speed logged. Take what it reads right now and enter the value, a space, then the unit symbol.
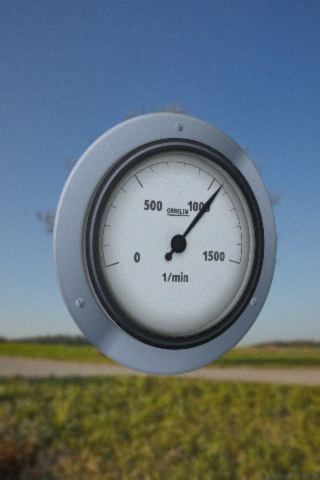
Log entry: 1050 rpm
